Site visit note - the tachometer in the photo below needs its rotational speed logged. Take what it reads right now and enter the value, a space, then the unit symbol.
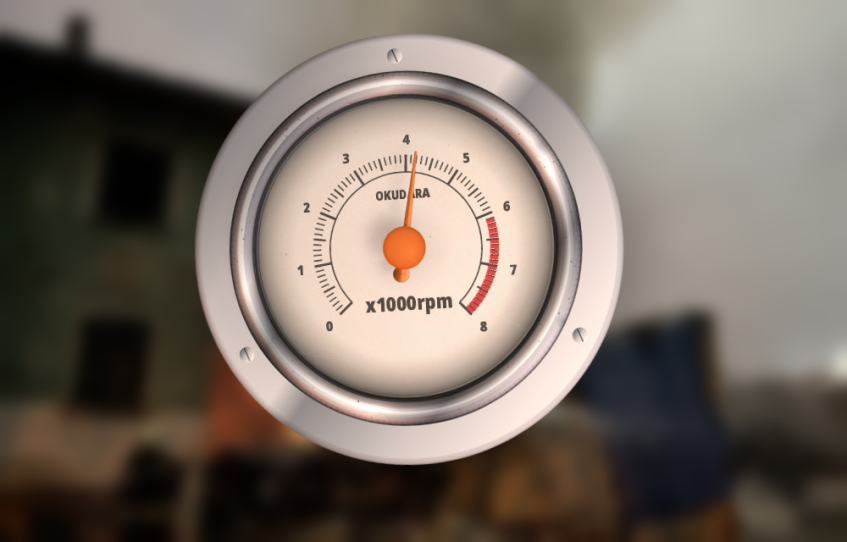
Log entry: 4200 rpm
